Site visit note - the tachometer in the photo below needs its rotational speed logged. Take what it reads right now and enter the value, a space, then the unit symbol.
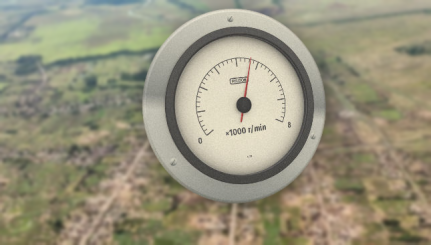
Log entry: 4600 rpm
